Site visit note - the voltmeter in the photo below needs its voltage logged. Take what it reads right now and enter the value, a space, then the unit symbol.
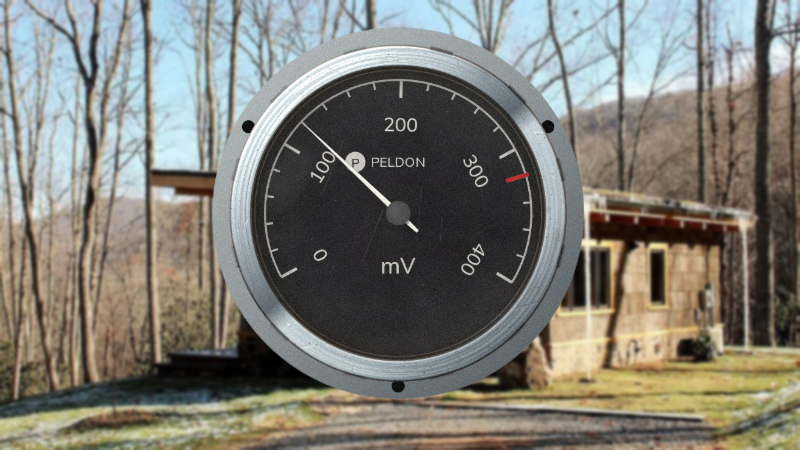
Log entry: 120 mV
